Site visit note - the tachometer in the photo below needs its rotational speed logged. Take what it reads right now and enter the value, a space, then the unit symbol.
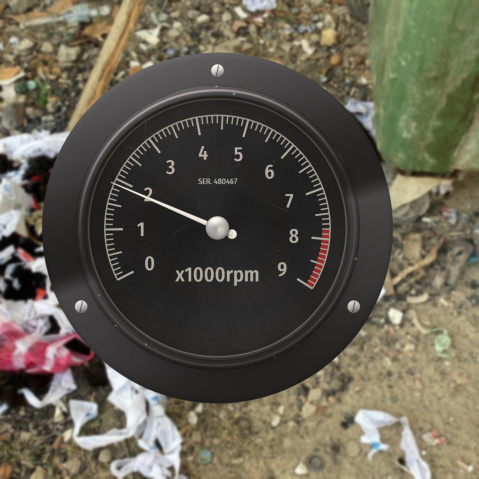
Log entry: 1900 rpm
